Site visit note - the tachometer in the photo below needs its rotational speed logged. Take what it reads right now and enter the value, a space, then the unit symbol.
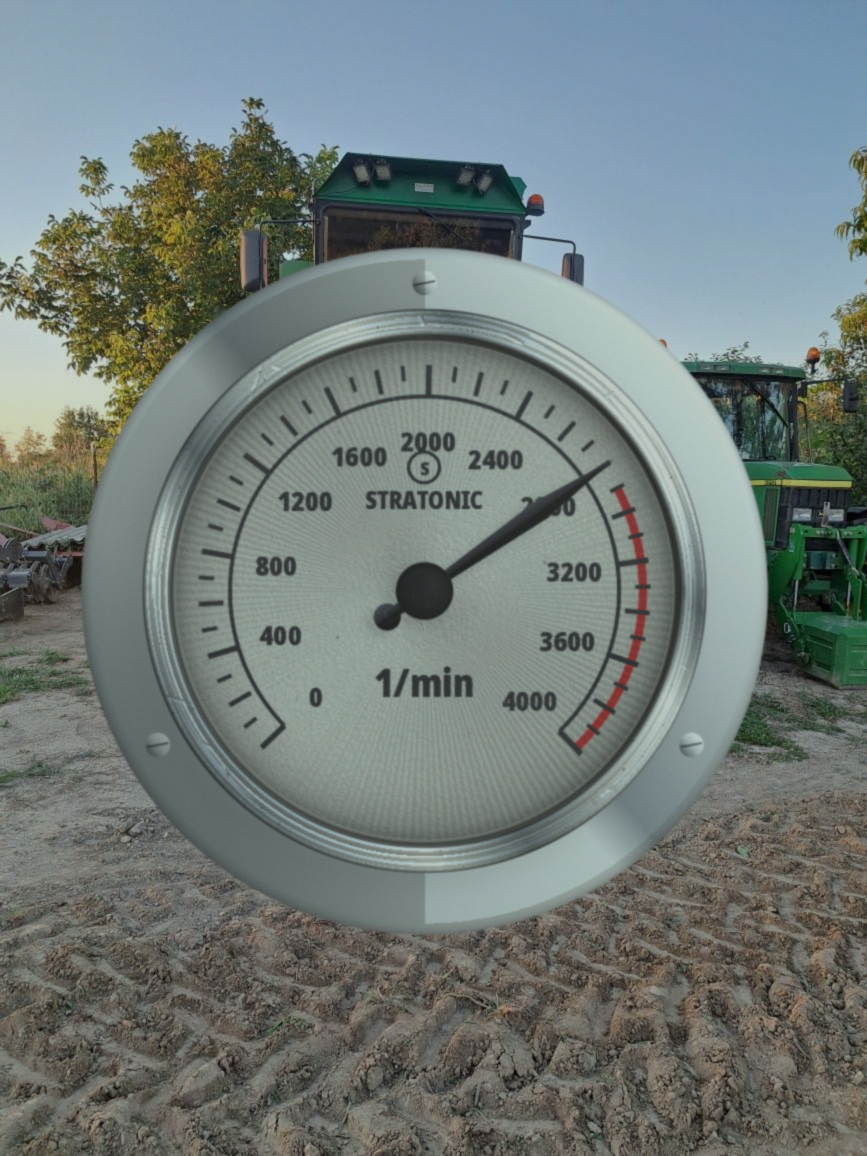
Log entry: 2800 rpm
